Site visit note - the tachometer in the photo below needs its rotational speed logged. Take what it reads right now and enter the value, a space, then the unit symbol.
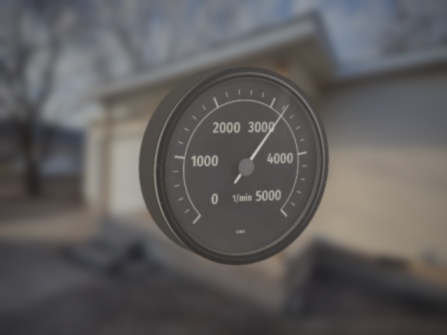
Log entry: 3200 rpm
